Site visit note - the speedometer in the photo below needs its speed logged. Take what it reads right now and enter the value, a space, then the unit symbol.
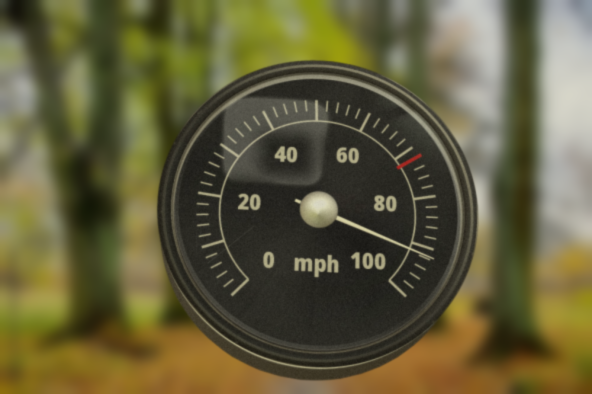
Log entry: 92 mph
